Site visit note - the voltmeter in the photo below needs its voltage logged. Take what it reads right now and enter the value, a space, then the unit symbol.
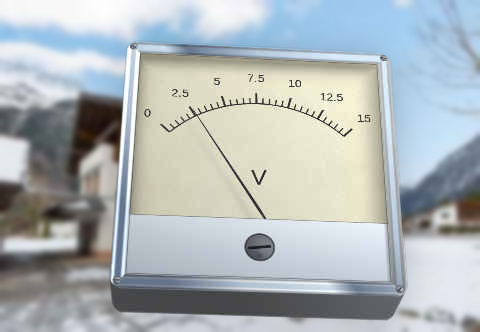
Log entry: 2.5 V
